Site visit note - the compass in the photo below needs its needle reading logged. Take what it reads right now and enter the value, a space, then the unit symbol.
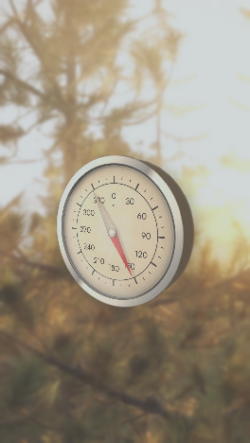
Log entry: 150 °
